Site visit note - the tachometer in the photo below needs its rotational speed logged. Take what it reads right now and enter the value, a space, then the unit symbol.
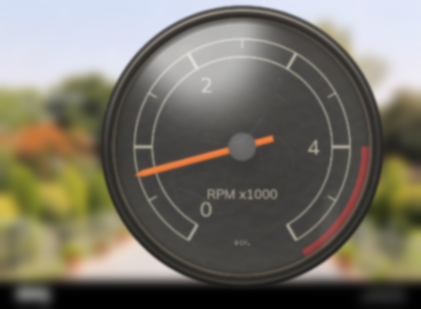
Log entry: 750 rpm
